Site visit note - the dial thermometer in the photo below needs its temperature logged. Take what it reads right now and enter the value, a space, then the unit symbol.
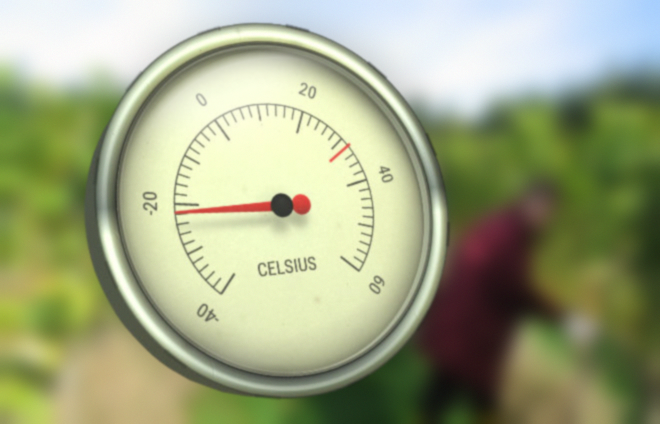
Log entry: -22 °C
